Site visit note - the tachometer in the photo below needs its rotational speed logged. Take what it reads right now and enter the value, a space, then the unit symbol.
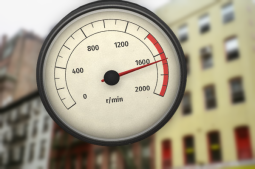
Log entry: 1650 rpm
